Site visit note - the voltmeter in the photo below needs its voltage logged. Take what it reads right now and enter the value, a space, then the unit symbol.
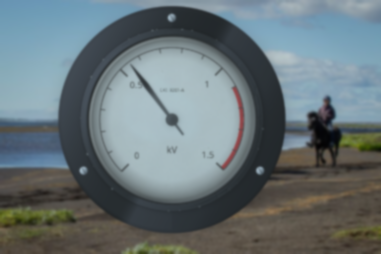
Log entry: 0.55 kV
